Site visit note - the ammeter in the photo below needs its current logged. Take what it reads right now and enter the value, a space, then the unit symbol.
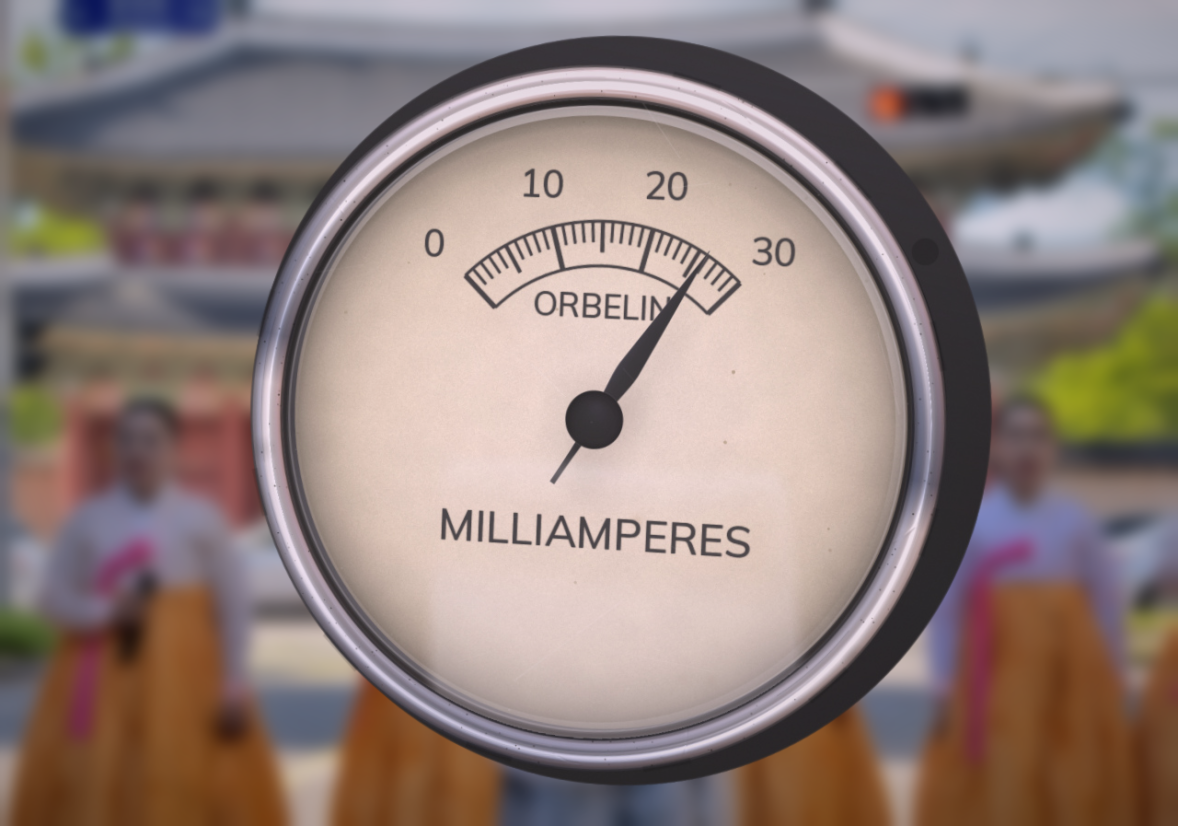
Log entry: 26 mA
